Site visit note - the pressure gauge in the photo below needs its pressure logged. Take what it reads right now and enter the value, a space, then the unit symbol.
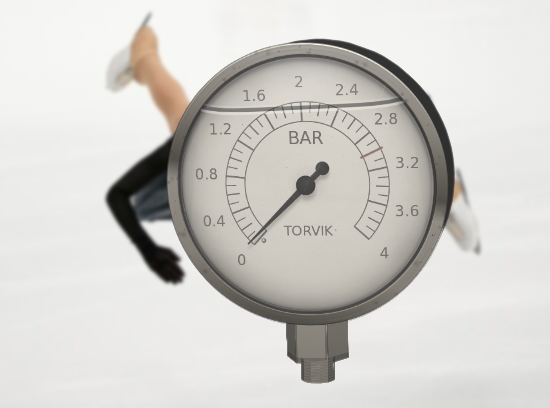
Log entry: 0.05 bar
